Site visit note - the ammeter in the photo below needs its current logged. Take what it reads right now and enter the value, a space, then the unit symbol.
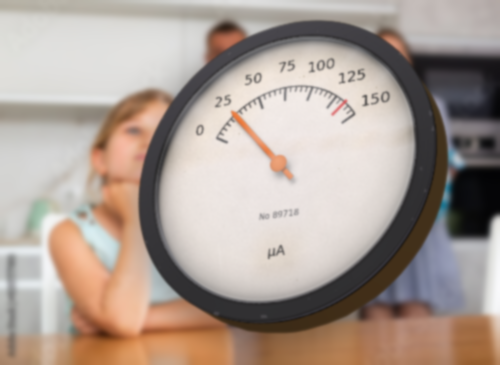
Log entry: 25 µA
